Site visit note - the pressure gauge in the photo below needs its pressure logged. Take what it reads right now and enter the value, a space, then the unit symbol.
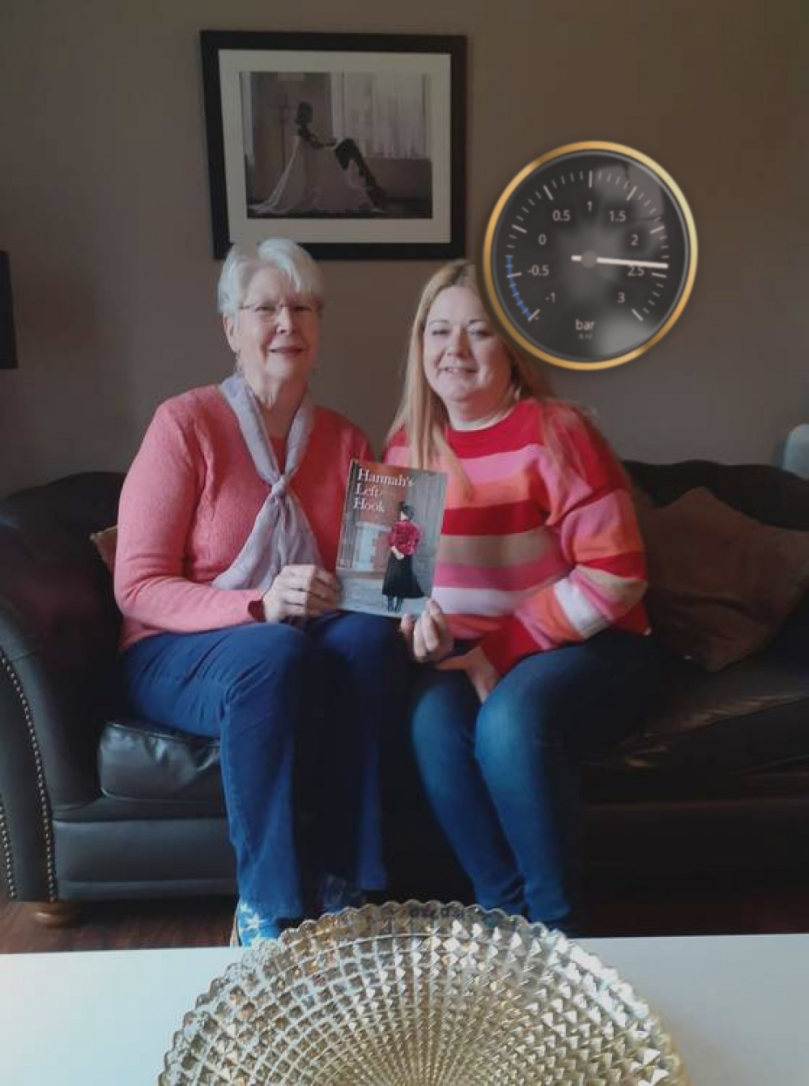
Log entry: 2.4 bar
